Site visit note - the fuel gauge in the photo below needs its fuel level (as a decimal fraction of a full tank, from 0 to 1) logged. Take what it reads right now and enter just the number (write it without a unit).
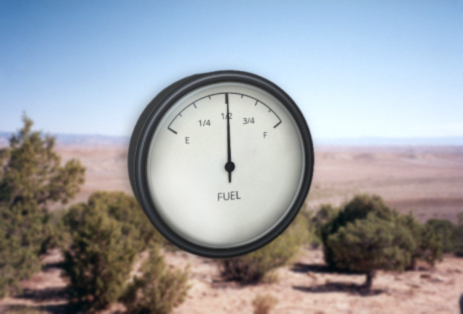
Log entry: 0.5
